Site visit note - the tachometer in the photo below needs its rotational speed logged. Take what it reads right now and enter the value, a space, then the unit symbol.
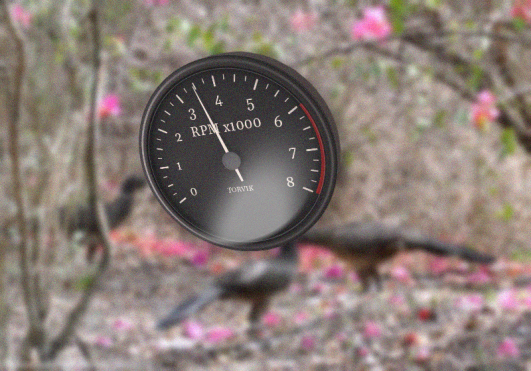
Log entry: 3500 rpm
